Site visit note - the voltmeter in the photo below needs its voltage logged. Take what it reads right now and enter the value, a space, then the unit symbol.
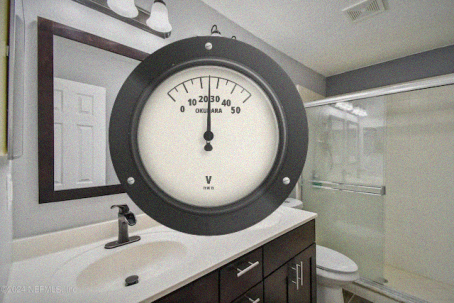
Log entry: 25 V
